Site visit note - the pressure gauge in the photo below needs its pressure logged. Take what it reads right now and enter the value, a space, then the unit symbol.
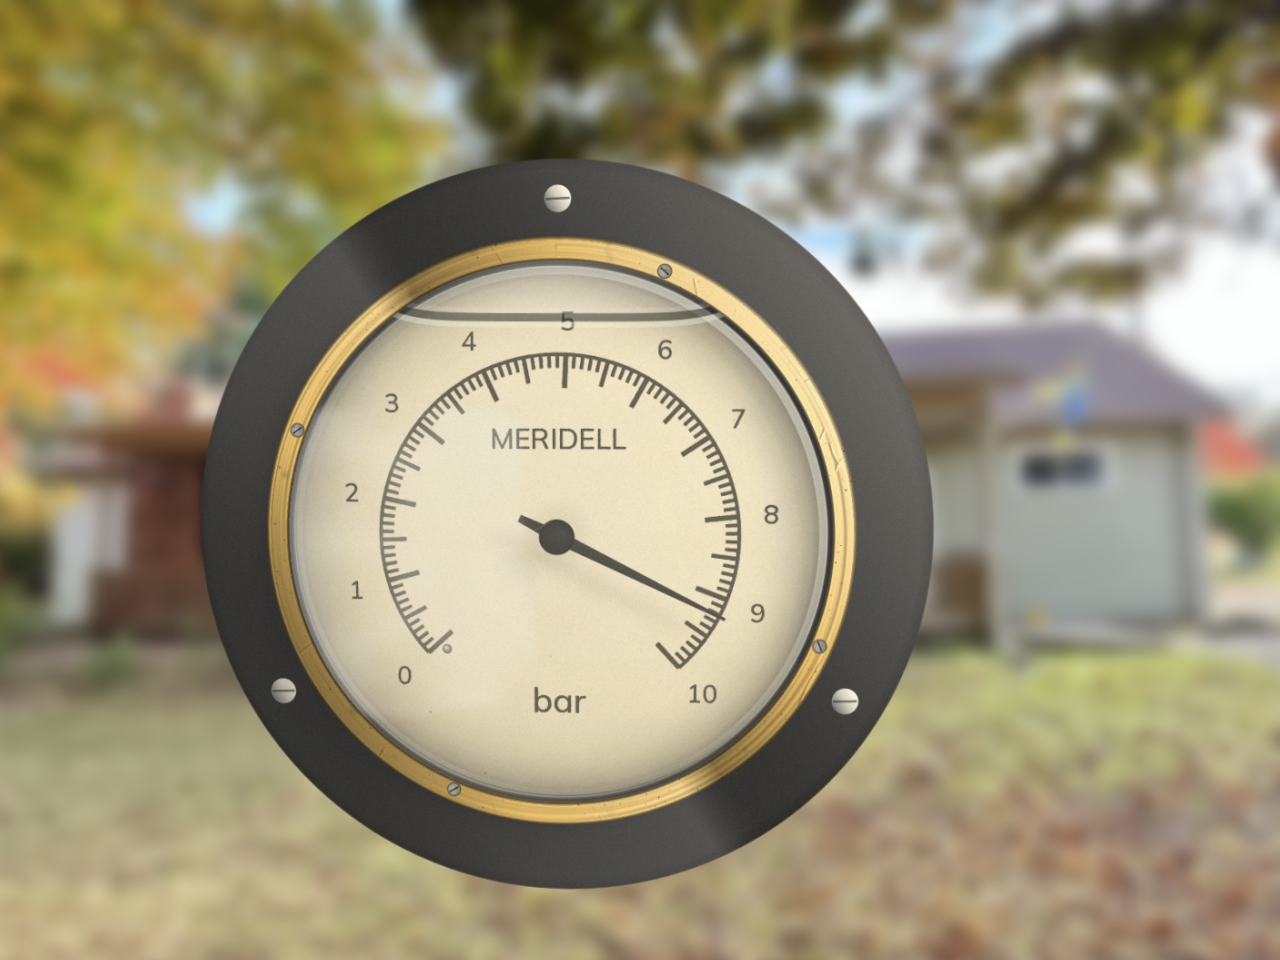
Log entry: 9.2 bar
